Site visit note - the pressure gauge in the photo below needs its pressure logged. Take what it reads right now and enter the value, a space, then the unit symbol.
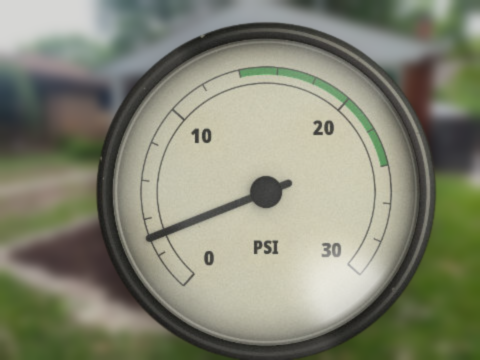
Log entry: 3 psi
